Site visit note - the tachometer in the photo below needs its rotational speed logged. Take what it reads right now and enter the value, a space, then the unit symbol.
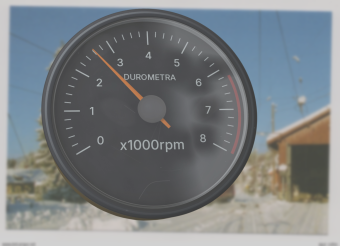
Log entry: 2600 rpm
